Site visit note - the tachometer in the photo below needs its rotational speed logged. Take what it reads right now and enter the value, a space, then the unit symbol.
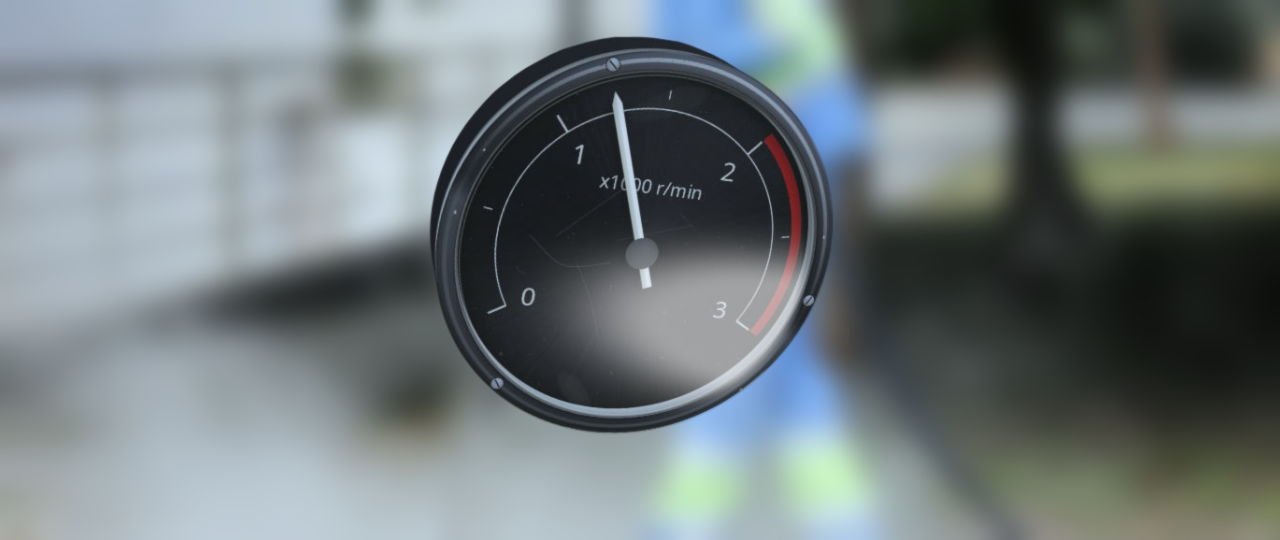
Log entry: 1250 rpm
